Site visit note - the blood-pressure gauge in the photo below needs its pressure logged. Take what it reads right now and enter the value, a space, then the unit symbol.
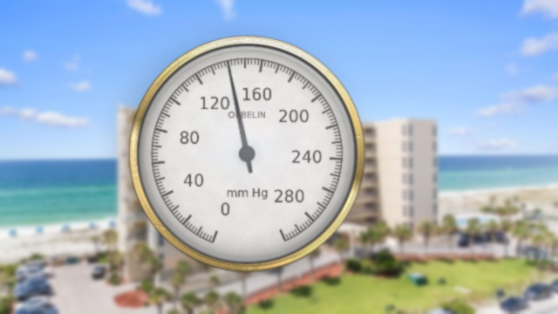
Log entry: 140 mmHg
